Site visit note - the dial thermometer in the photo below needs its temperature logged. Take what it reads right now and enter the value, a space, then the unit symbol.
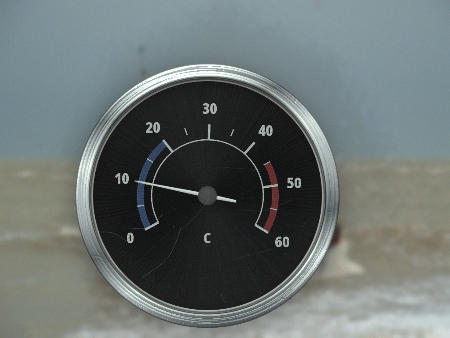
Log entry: 10 °C
